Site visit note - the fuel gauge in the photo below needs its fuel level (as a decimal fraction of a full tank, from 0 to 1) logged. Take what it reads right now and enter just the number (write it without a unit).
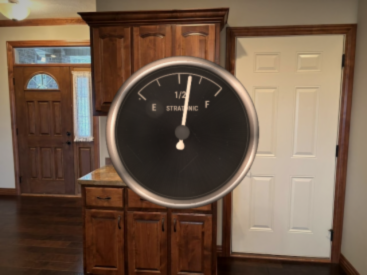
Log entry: 0.625
